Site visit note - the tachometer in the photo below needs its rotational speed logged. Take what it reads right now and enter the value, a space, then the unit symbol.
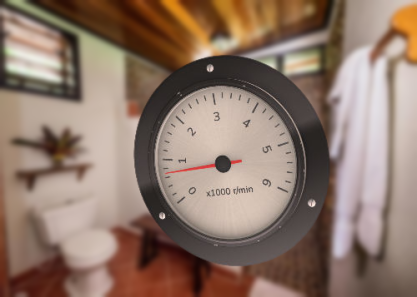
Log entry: 700 rpm
